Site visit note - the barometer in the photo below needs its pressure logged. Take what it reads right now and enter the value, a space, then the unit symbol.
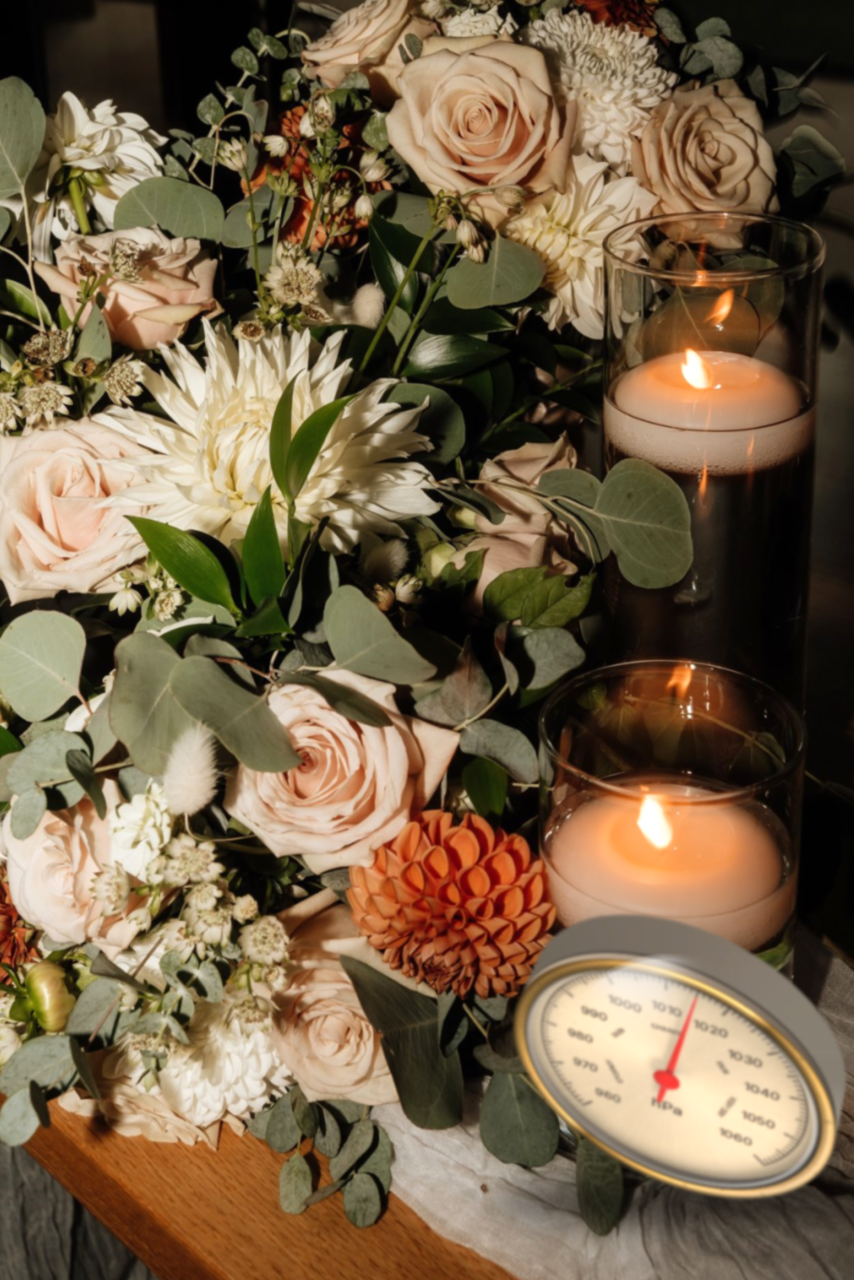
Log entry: 1015 hPa
